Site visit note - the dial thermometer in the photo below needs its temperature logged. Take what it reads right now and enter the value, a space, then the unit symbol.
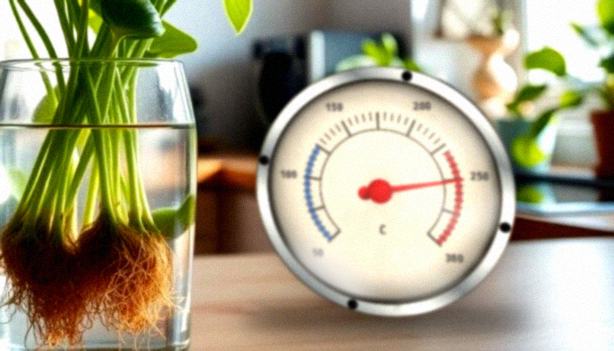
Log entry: 250 °C
